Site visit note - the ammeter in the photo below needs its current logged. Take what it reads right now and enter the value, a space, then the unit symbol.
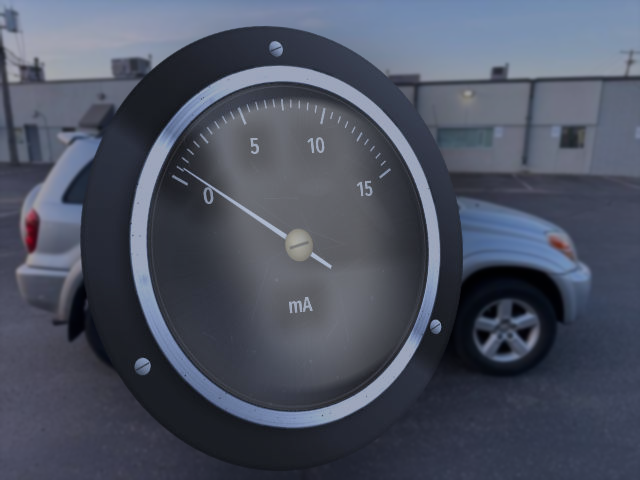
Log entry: 0.5 mA
